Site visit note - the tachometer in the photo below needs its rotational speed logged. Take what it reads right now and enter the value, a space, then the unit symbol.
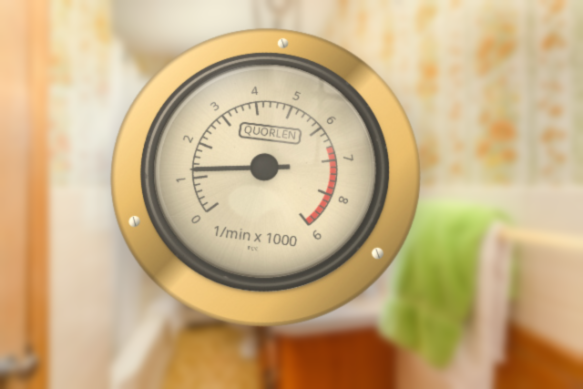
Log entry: 1200 rpm
